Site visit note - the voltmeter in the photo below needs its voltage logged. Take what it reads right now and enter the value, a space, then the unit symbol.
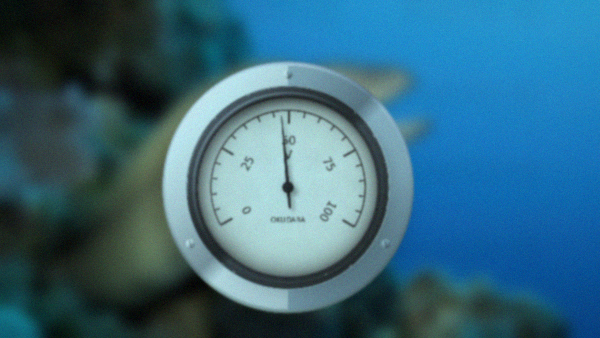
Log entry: 47.5 V
